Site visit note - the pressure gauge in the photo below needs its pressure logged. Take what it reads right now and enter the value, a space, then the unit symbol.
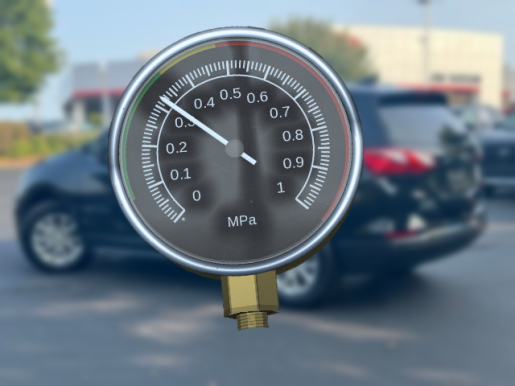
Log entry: 0.32 MPa
